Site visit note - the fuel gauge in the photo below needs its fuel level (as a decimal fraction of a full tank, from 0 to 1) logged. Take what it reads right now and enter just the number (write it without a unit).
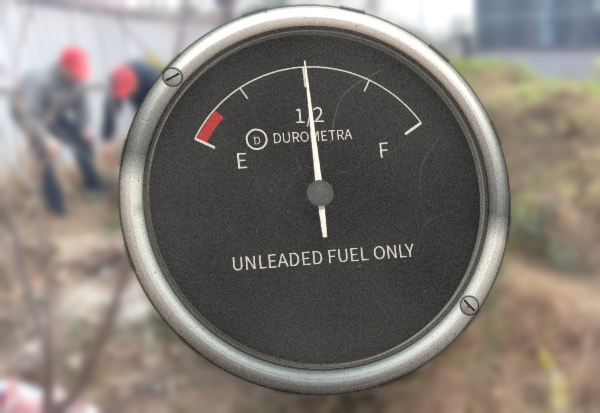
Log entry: 0.5
